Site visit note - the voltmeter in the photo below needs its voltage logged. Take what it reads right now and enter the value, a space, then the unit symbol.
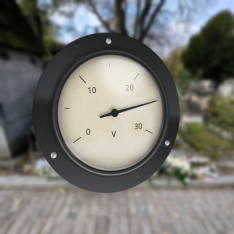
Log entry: 25 V
